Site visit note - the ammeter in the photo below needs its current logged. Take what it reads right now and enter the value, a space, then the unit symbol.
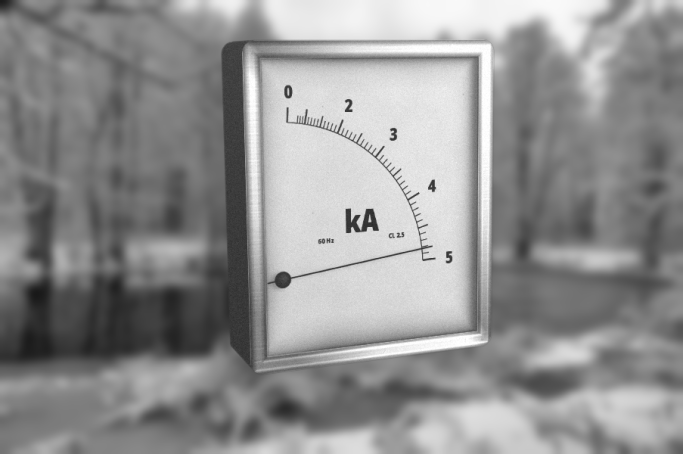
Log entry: 4.8 kA
